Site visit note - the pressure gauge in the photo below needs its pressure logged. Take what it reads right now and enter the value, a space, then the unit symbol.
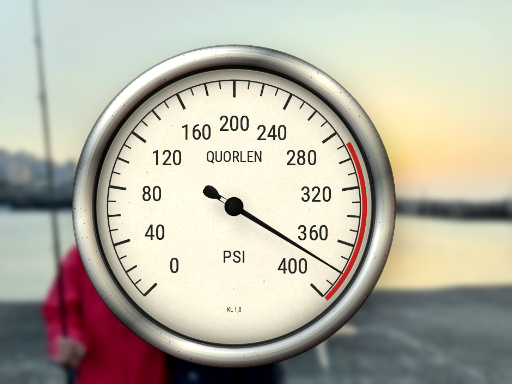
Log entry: 380 psi
